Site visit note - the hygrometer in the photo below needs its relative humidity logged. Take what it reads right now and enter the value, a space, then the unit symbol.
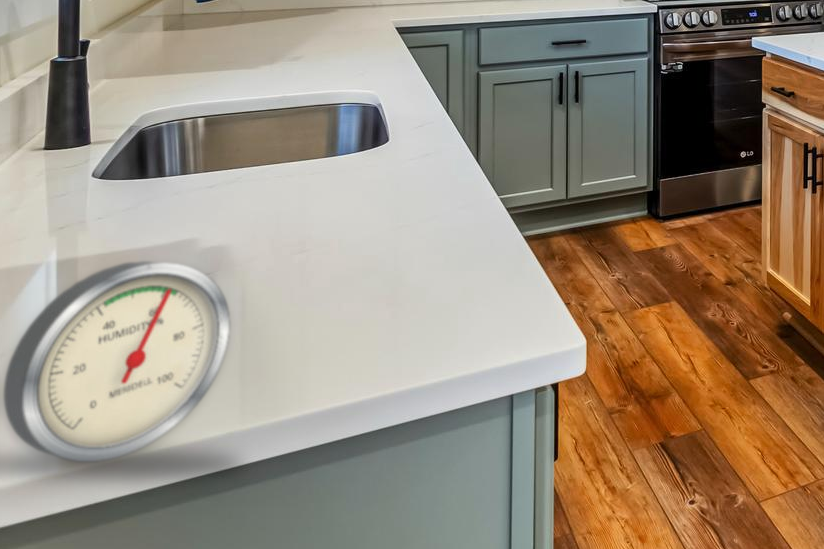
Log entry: 60 %
